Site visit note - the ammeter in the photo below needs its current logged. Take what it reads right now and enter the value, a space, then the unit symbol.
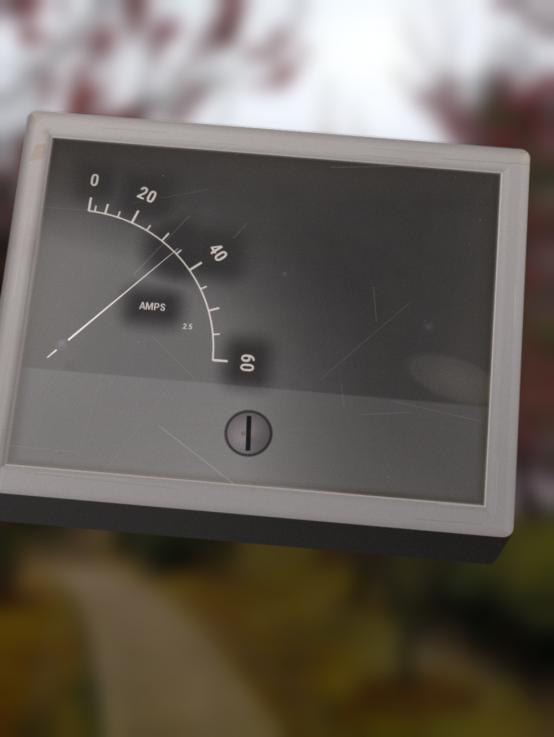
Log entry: 35 A
